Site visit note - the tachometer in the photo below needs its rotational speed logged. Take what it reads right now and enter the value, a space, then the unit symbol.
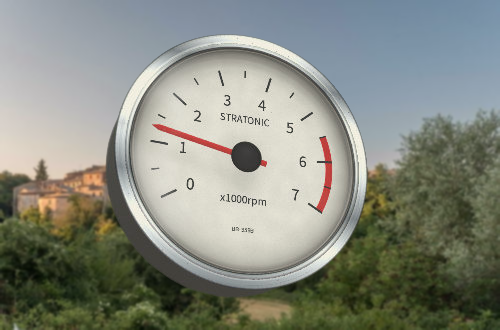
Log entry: 1250 rpm
